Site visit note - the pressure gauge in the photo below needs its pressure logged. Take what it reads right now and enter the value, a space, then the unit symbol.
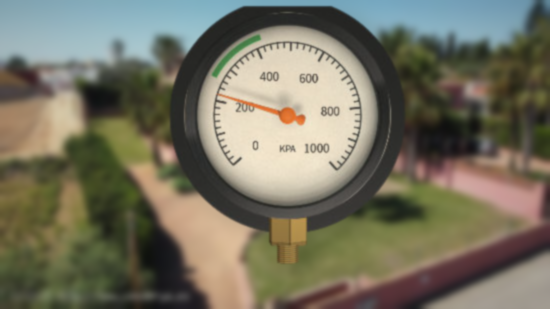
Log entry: 220 kPa
